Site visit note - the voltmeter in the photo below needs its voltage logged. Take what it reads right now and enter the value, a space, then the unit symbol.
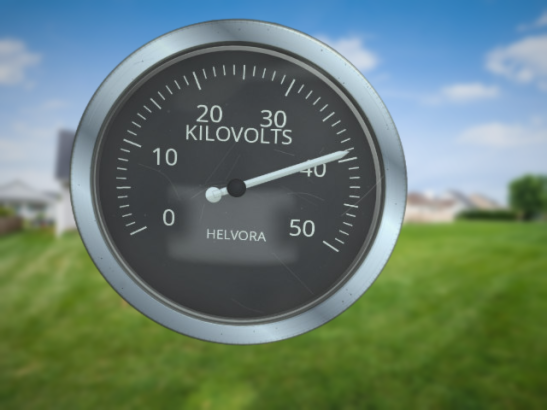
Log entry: 39 kV
